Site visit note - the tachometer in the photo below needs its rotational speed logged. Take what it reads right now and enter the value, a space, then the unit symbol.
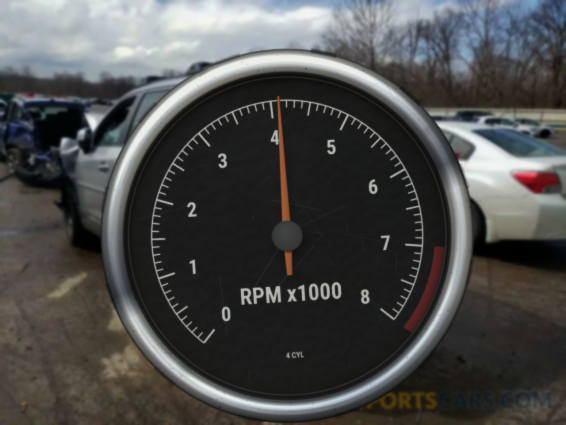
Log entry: 4100 rpm
